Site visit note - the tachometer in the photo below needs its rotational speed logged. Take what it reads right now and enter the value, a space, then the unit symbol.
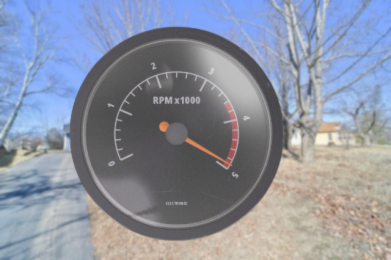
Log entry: 4900 rpm
